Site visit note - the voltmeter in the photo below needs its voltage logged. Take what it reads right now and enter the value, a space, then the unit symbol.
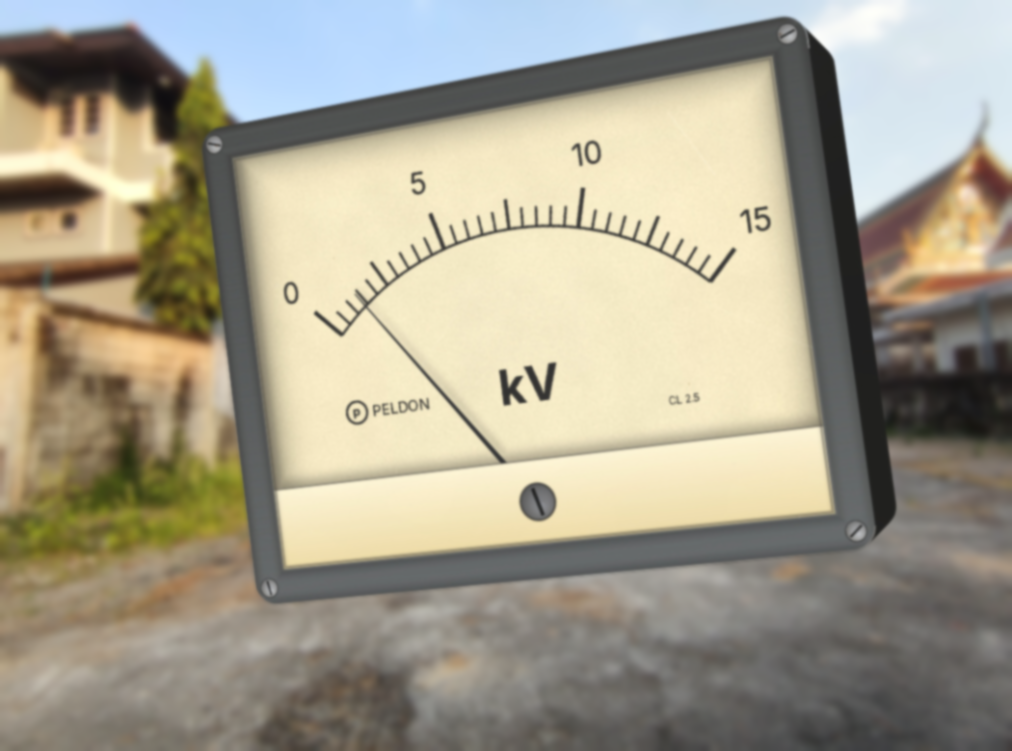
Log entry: 1.5 kV
